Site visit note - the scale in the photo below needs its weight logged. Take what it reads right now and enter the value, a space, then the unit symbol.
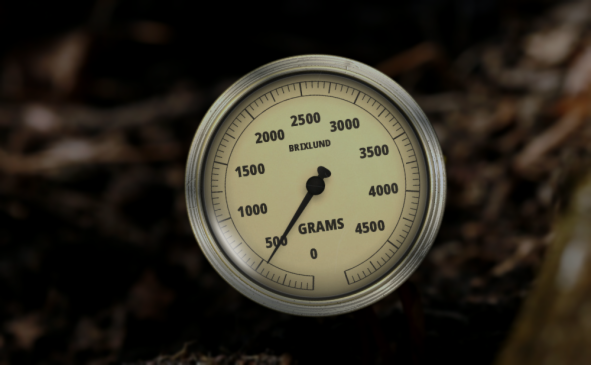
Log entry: 450 g
